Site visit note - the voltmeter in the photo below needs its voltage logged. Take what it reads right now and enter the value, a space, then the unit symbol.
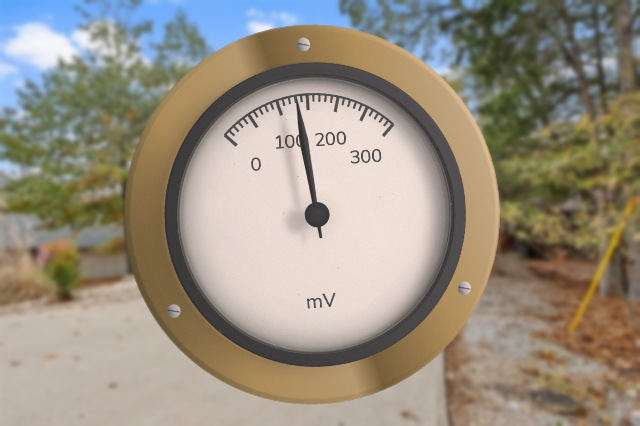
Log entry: 130 mV
